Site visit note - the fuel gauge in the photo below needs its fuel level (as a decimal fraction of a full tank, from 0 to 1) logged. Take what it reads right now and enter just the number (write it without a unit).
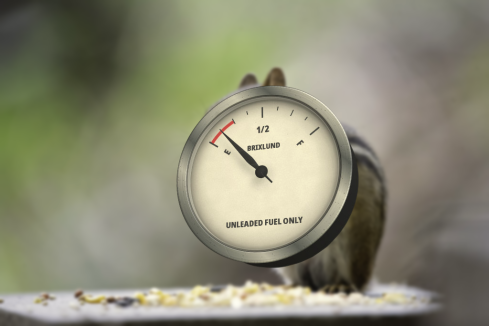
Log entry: 0.125
